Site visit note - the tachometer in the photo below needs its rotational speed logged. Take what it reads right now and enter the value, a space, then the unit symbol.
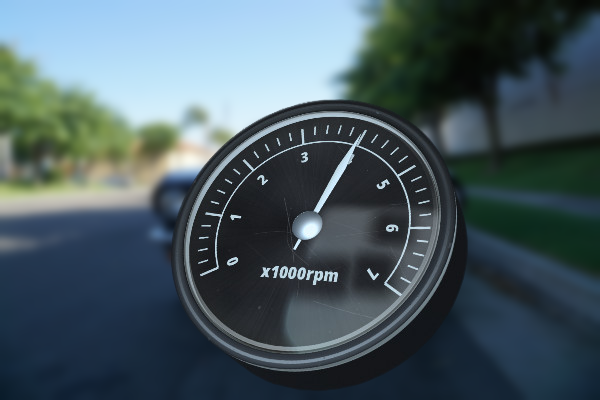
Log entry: 4000 rpm
